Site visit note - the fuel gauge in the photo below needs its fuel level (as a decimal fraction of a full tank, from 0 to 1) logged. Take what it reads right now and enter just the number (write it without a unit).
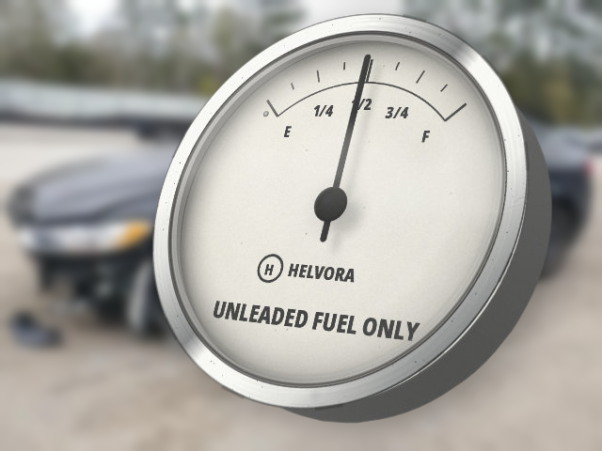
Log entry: 0.5
